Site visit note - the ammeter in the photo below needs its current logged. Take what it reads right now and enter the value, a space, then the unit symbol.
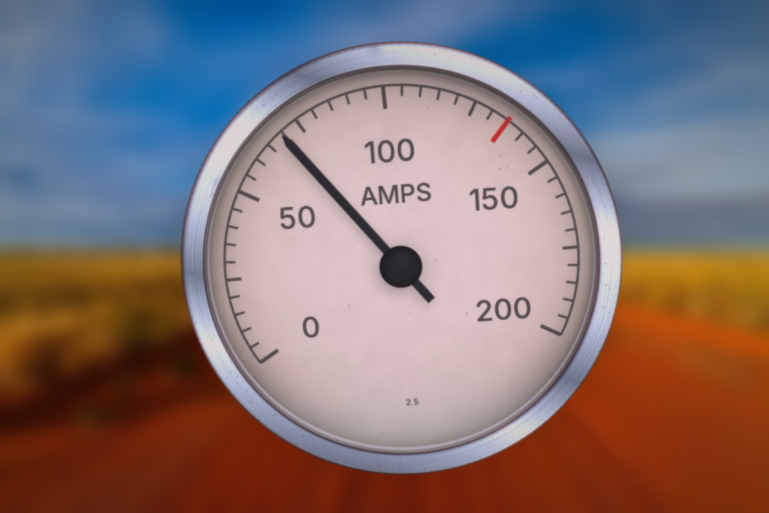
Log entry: 70 A
